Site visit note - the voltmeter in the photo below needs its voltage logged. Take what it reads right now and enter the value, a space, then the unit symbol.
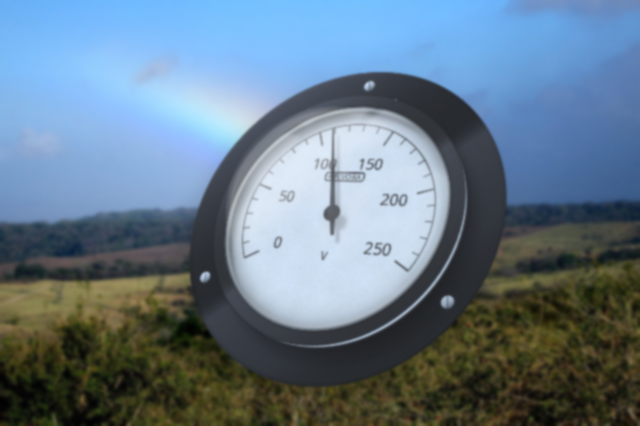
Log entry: 110 V
